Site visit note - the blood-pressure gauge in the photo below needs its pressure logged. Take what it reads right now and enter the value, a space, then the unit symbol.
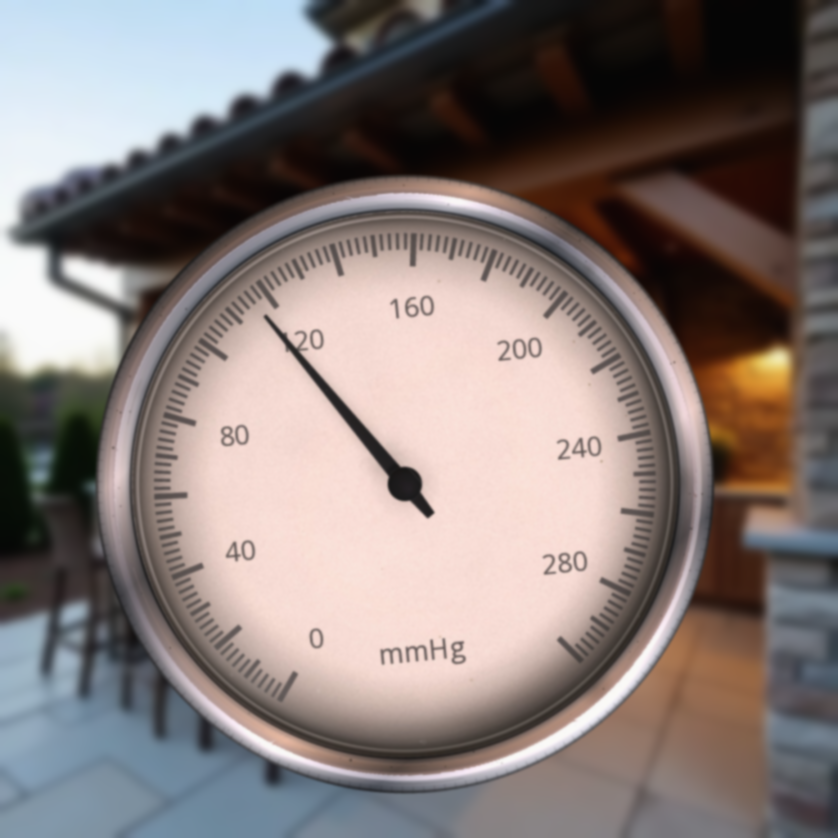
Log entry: 116 mmHg
